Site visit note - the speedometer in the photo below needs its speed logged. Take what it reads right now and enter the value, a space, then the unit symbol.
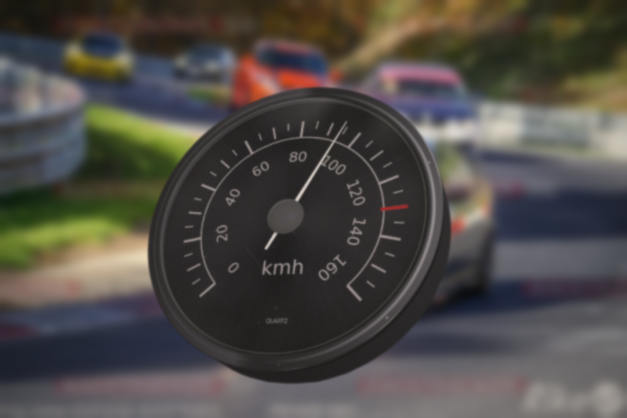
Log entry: 95 km/h
